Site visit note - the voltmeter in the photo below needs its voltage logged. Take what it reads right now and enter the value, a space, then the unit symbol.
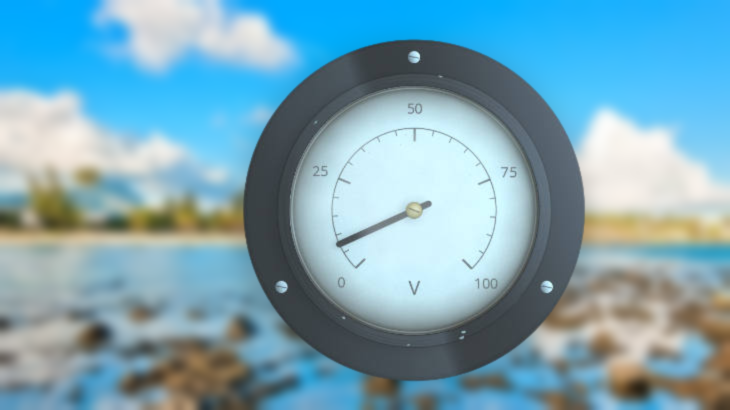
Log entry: 7.5 V
